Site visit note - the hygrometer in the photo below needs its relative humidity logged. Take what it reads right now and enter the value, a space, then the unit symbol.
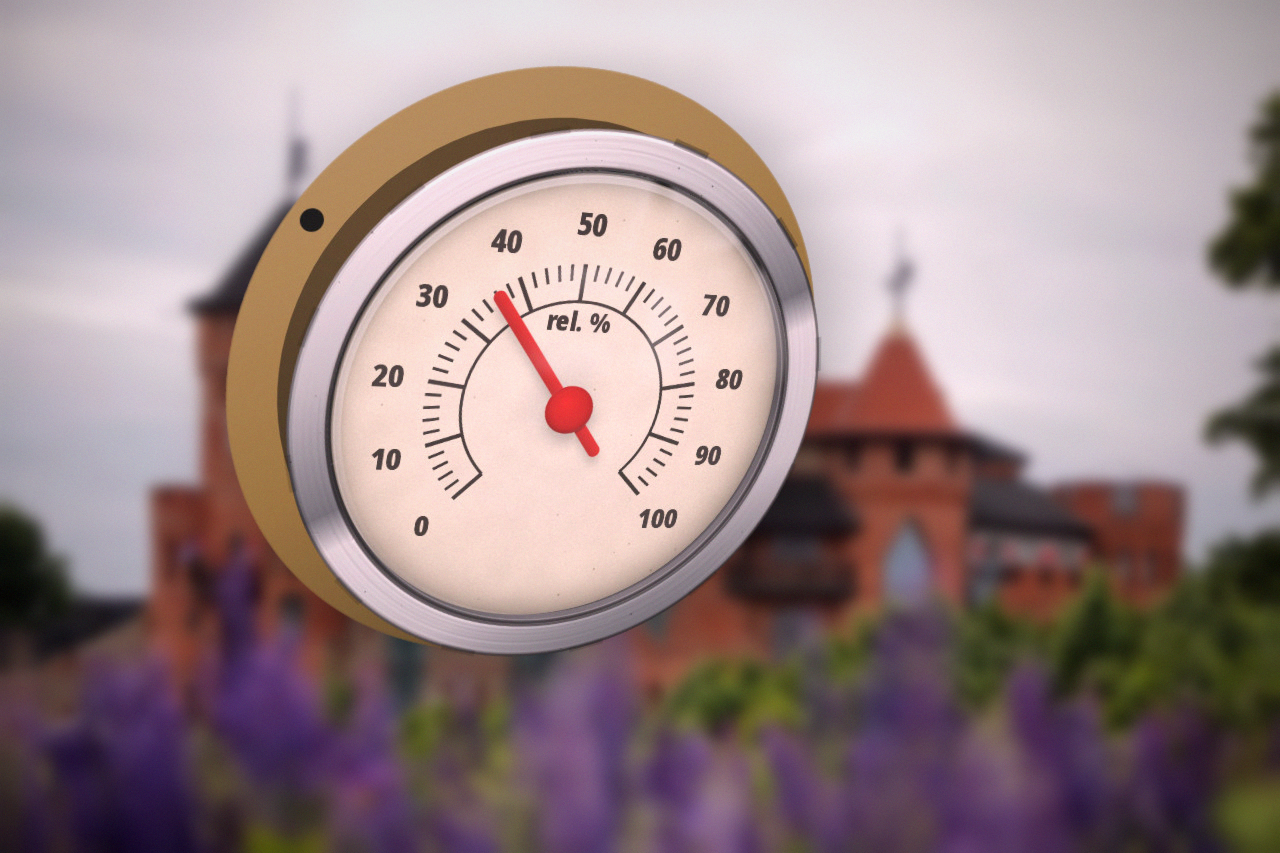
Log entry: 36 %
